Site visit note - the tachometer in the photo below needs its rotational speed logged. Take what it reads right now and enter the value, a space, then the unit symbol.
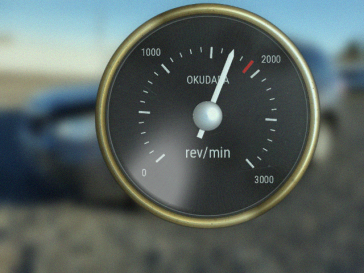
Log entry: 1700 rpm
